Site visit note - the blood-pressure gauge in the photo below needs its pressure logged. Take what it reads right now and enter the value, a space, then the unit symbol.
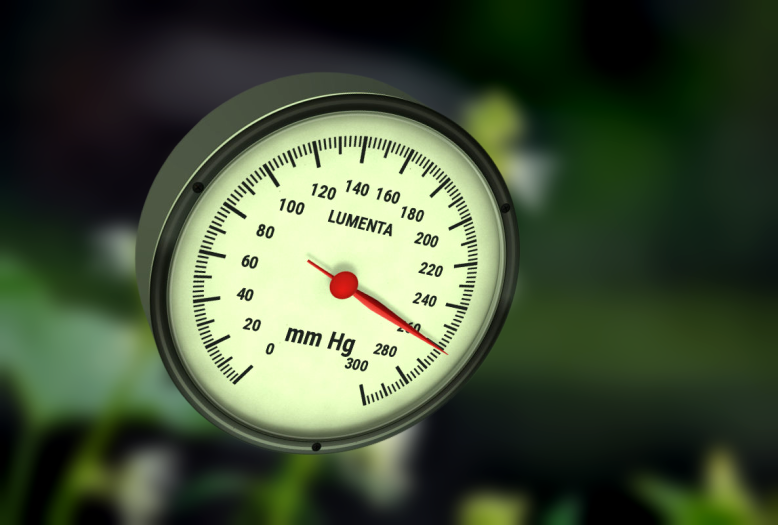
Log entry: 260 mmHg
